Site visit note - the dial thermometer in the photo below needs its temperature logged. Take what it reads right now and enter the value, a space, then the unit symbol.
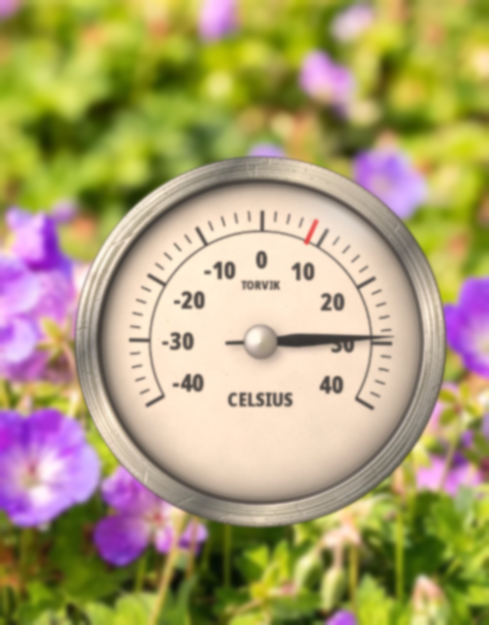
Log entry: 29 °C
